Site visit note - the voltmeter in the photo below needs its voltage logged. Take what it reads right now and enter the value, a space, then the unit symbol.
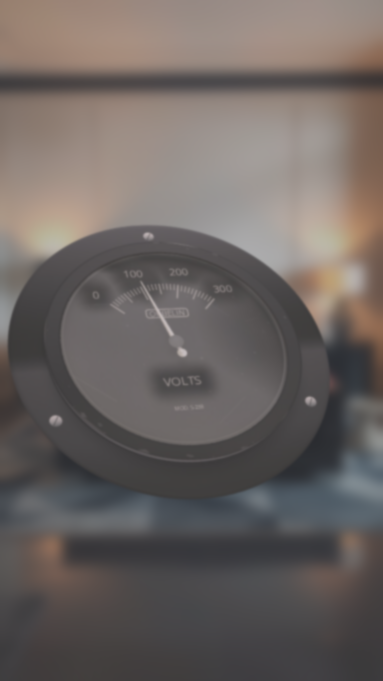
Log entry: 100 V
